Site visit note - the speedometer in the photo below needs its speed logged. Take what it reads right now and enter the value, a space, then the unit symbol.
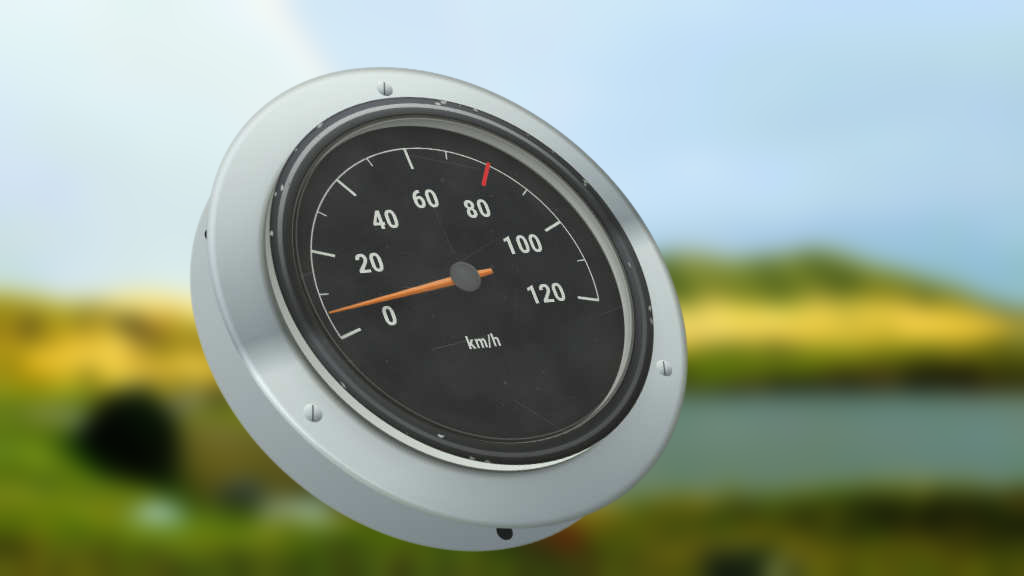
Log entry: 5 km/h
